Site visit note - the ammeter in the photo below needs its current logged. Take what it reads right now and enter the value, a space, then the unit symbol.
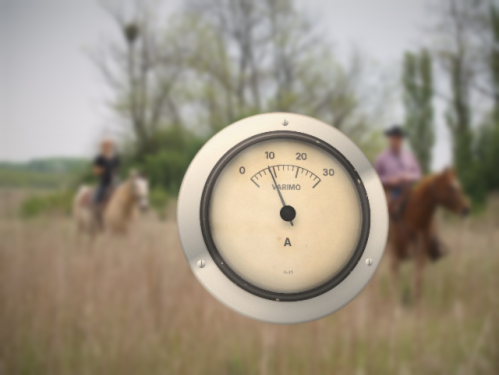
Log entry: 8 A
